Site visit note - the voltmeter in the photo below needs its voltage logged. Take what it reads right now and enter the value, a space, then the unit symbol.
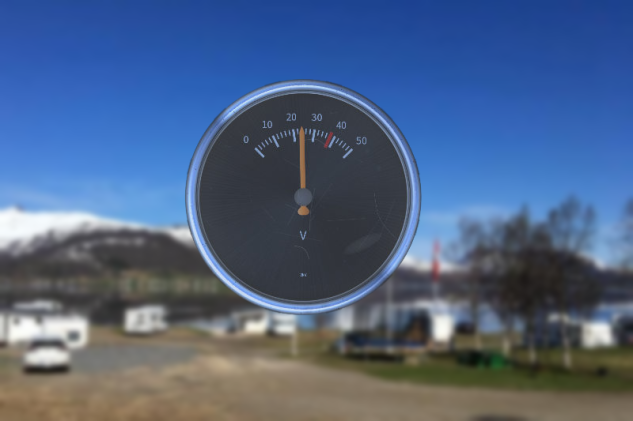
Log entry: 24 V
